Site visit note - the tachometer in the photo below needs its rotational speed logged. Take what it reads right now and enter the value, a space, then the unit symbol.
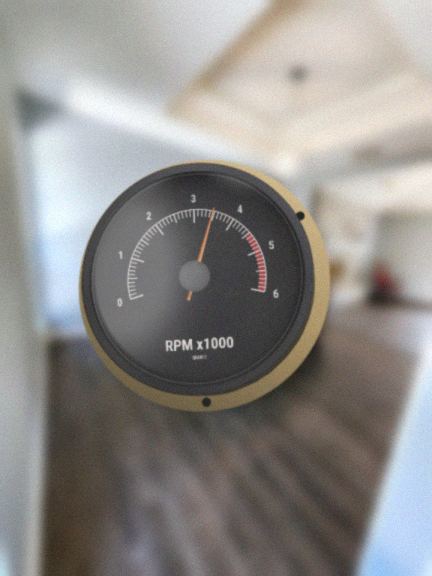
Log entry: 3500 rpm
